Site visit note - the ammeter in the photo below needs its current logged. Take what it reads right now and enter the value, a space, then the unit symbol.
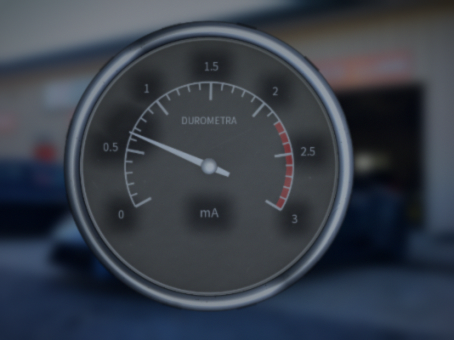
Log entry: 0.65 mA
